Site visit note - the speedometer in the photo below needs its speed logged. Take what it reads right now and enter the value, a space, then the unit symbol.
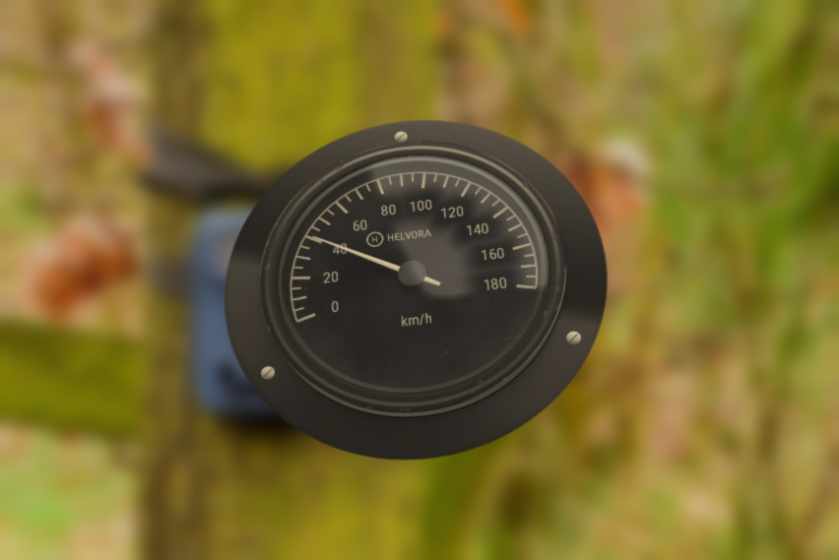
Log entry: 40 km/h
